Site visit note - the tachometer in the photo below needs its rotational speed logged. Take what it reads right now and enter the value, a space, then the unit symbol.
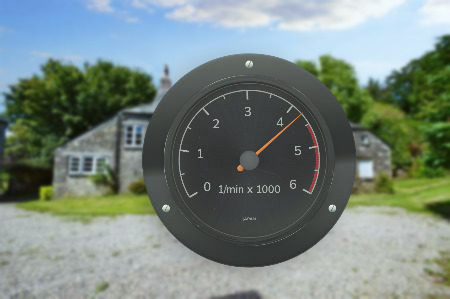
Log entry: 4250 rpm
